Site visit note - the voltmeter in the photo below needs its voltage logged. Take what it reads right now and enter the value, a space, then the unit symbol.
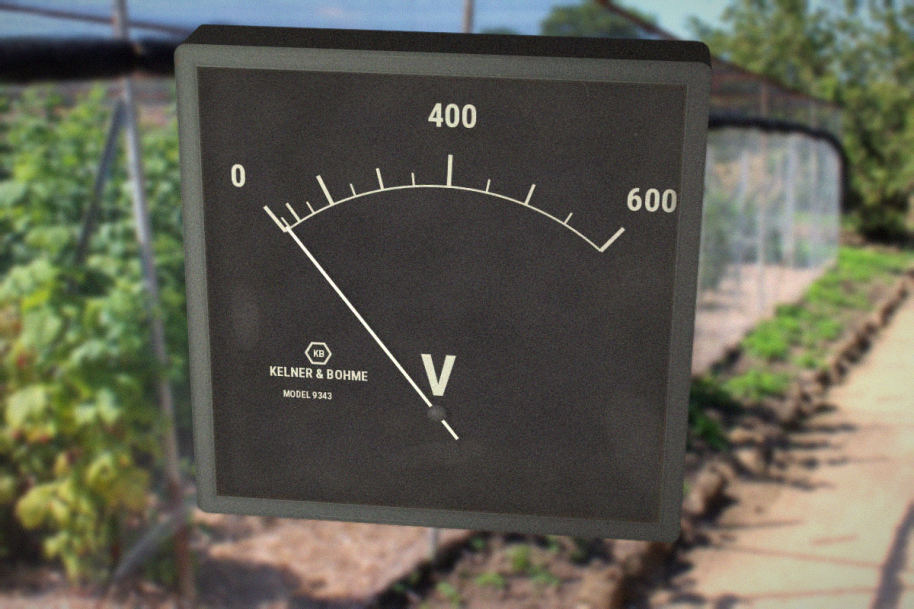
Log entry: 50 V
